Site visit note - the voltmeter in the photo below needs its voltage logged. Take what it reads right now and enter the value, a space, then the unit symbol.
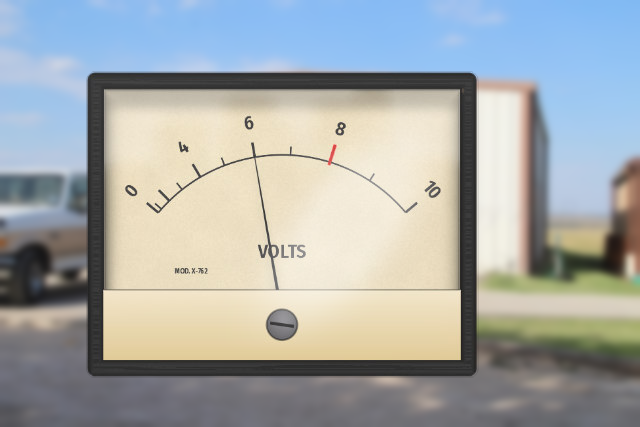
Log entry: 6 V
